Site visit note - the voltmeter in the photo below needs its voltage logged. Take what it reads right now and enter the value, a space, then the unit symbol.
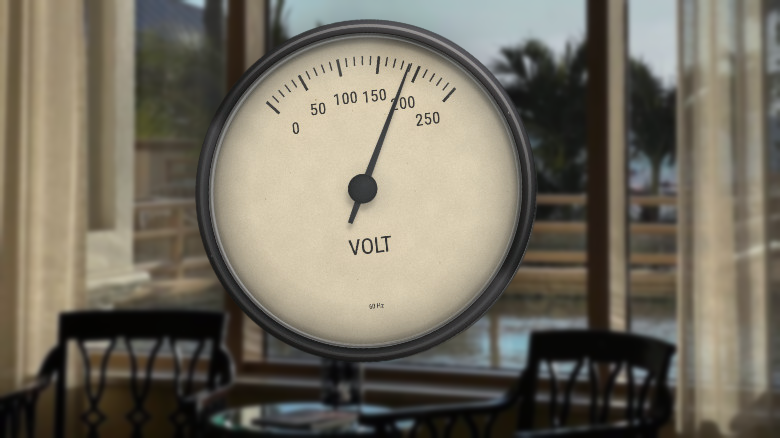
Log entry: 190 V
